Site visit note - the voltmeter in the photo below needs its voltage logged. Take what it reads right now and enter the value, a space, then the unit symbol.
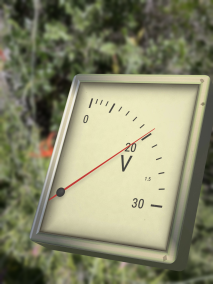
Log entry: 20 V
